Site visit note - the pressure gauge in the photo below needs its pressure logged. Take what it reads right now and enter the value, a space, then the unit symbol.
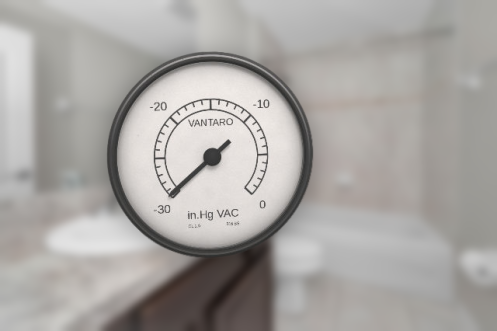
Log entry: -29.5 inHg
